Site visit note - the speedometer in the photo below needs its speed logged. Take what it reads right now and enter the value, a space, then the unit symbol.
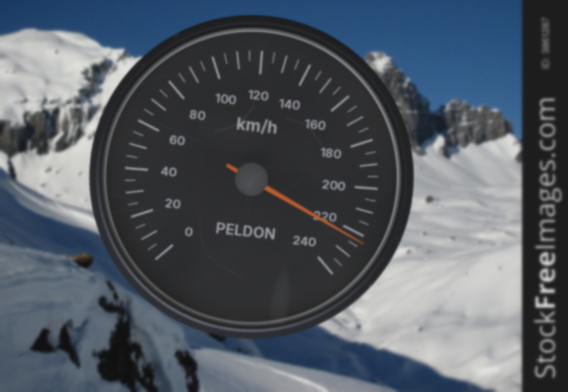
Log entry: 222.5 km/h
